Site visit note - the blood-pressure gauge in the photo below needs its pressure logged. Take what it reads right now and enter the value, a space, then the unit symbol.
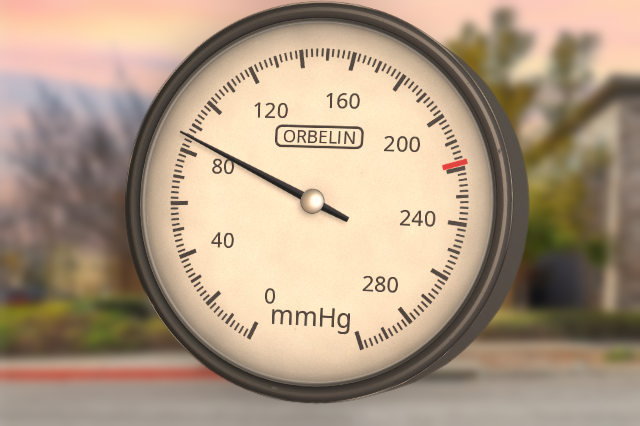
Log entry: 86 mmHg
